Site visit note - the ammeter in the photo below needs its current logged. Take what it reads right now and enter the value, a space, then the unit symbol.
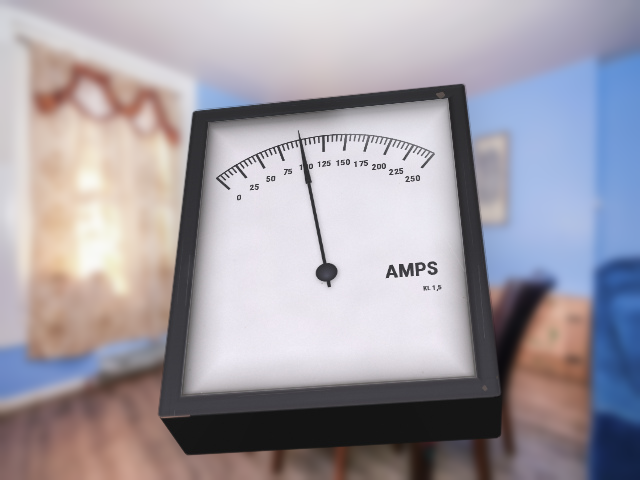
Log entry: 100 A
